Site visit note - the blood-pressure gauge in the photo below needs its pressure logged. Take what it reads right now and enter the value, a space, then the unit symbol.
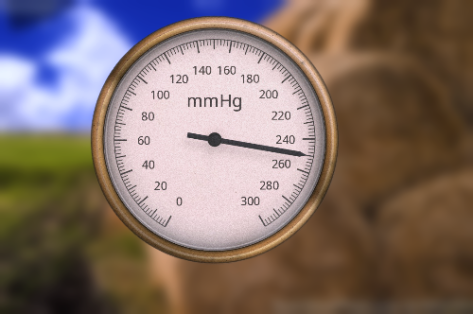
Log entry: 250 mmHg
